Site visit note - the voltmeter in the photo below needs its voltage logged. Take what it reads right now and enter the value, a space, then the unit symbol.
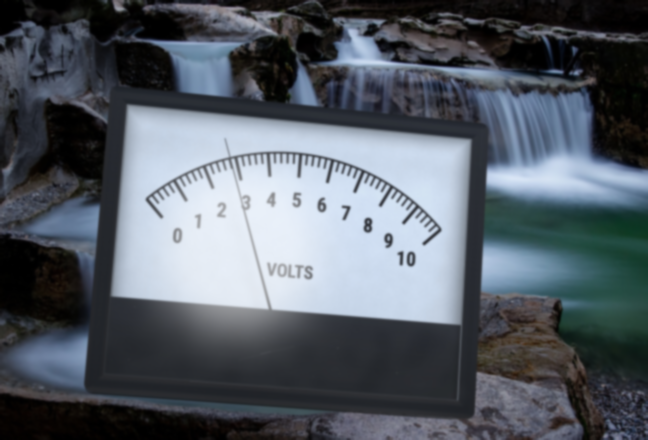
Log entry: 2.8 V
